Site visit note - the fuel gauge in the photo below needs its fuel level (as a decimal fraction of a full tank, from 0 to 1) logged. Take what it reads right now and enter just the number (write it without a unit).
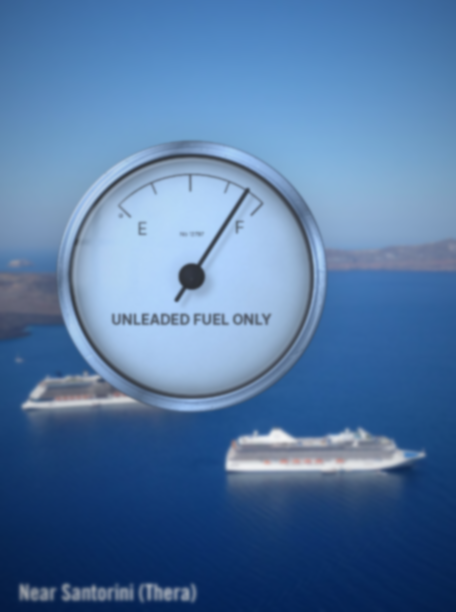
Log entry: 0.875
